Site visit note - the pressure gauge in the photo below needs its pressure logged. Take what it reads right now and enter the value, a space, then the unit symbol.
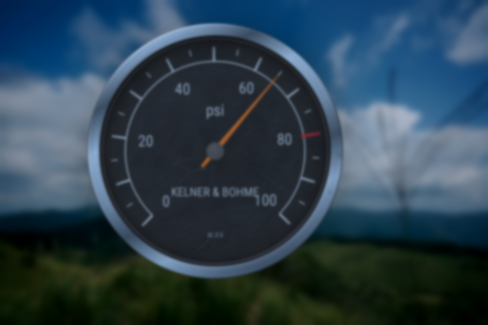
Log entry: 65 psi
